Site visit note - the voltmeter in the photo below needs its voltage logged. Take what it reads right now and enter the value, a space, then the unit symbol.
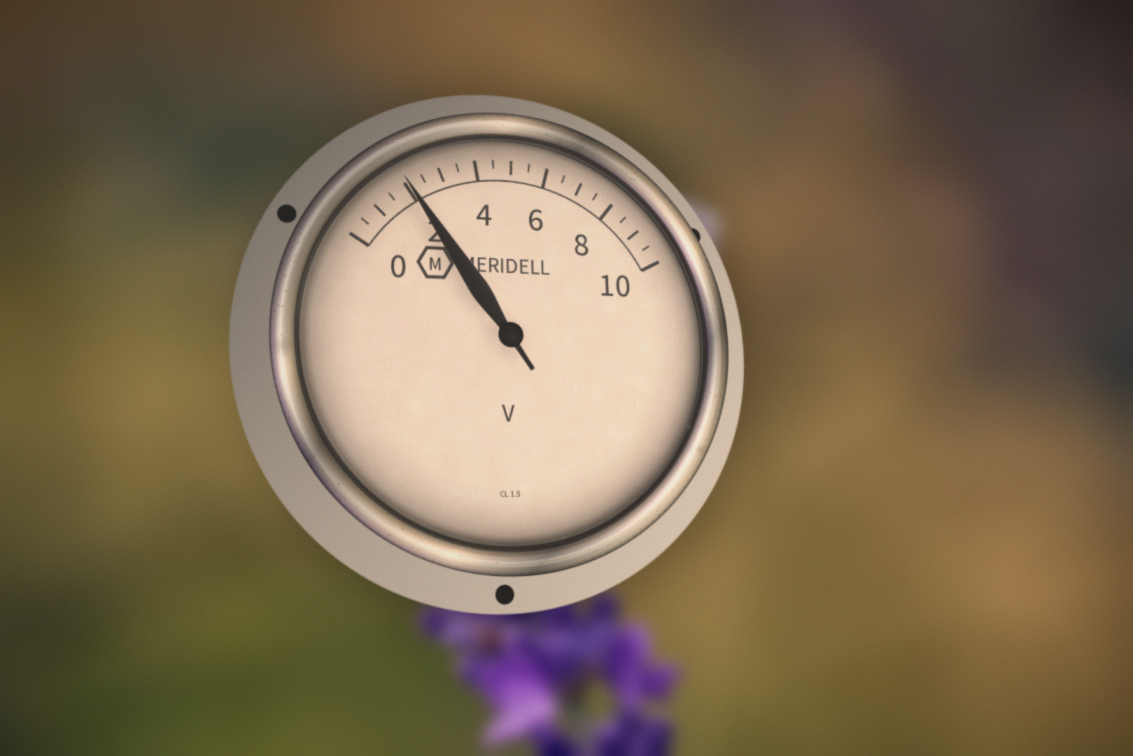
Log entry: 2 V
